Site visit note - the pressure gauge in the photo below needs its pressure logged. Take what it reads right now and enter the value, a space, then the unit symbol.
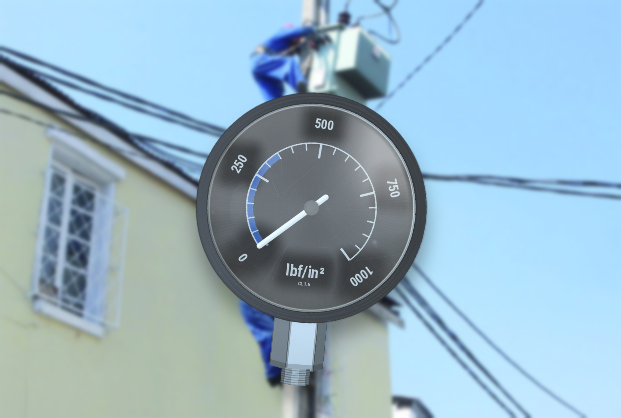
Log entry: 0 psi
